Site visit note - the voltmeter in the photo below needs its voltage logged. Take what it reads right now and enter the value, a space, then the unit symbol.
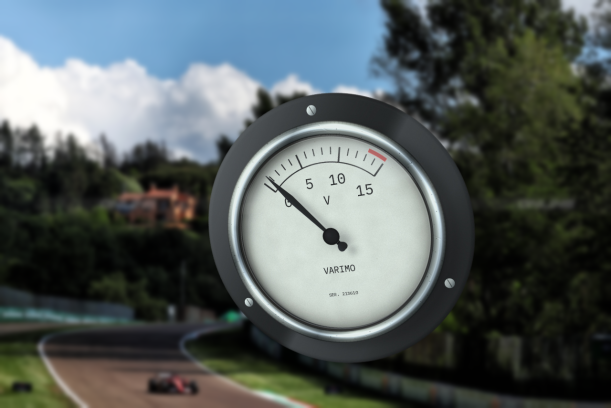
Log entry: 1 V
